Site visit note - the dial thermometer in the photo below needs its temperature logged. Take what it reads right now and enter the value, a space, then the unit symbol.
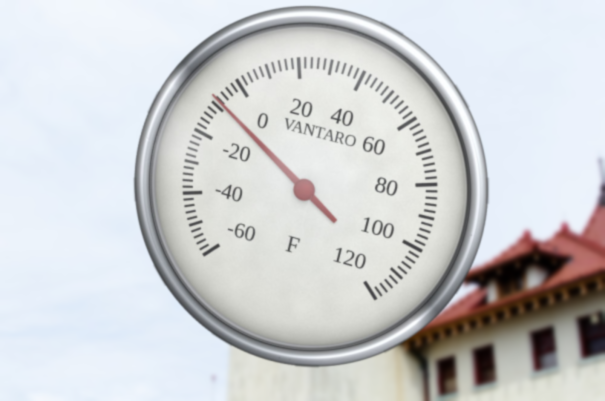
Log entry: -8 °F
